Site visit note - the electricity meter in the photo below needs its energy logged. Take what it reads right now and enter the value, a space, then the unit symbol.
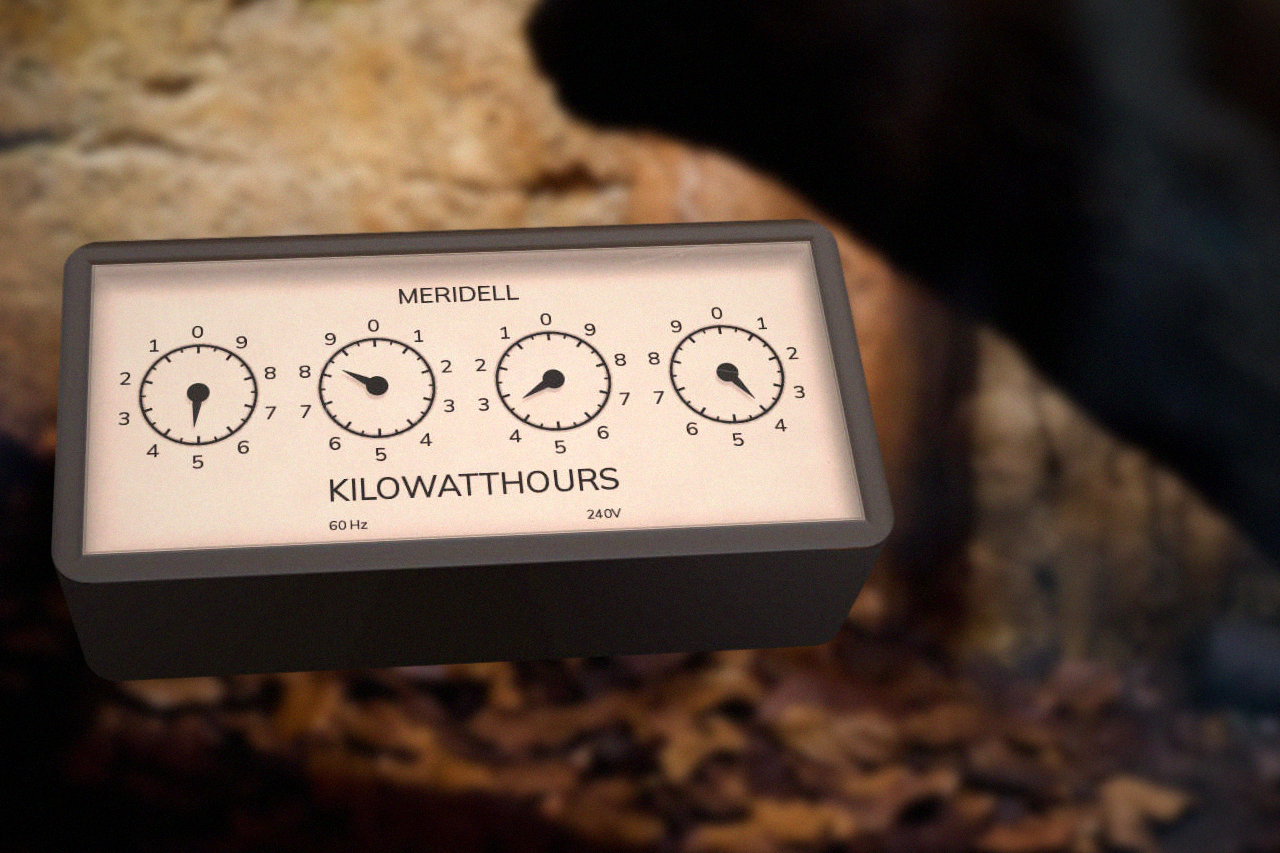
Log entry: 4834 kWh
